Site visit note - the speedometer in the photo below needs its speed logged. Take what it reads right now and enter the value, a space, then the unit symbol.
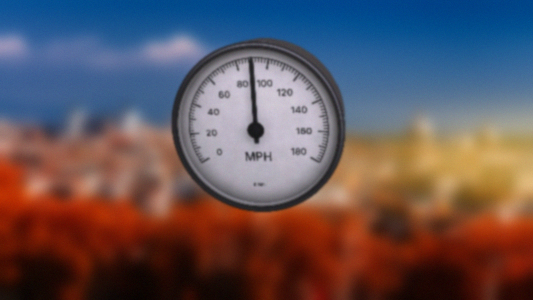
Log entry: 90 mph
